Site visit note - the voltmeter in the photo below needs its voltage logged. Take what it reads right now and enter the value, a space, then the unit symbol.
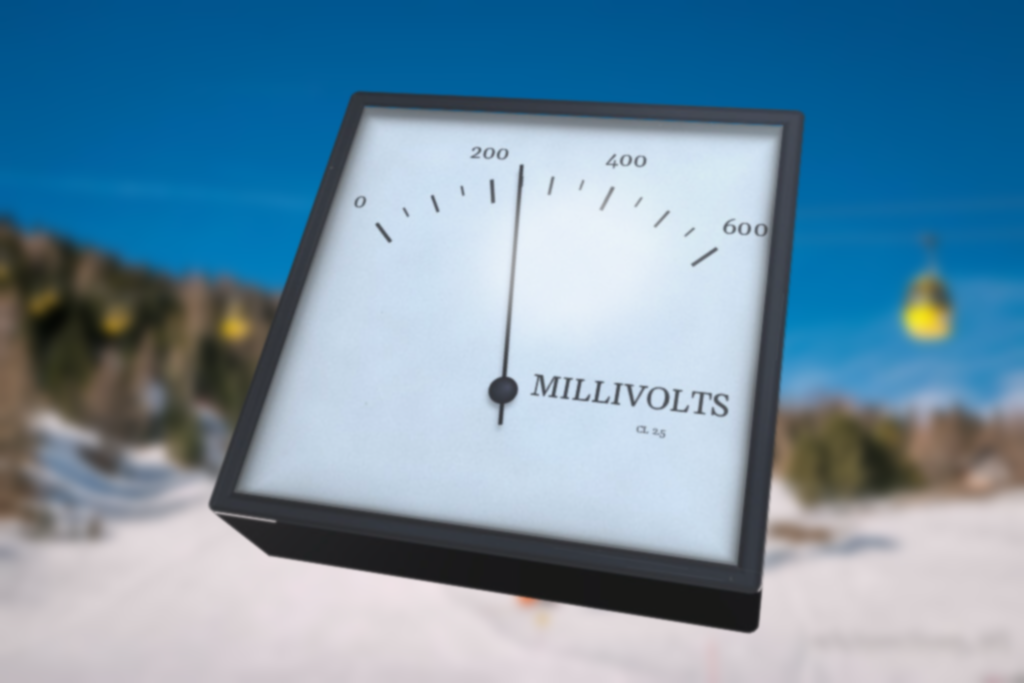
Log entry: 250 mV
